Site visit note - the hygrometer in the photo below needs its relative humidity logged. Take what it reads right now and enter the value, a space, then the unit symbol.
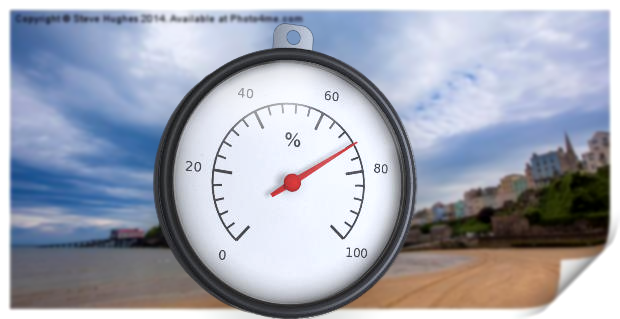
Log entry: 72 %
